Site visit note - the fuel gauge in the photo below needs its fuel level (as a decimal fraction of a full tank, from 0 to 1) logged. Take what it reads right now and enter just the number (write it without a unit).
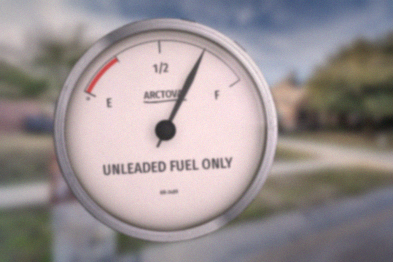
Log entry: 0.75
